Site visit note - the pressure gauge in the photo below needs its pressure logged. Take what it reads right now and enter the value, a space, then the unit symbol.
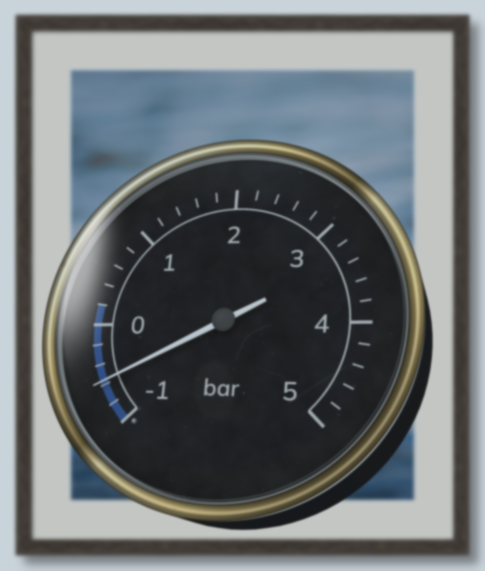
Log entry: -0.6 bar
